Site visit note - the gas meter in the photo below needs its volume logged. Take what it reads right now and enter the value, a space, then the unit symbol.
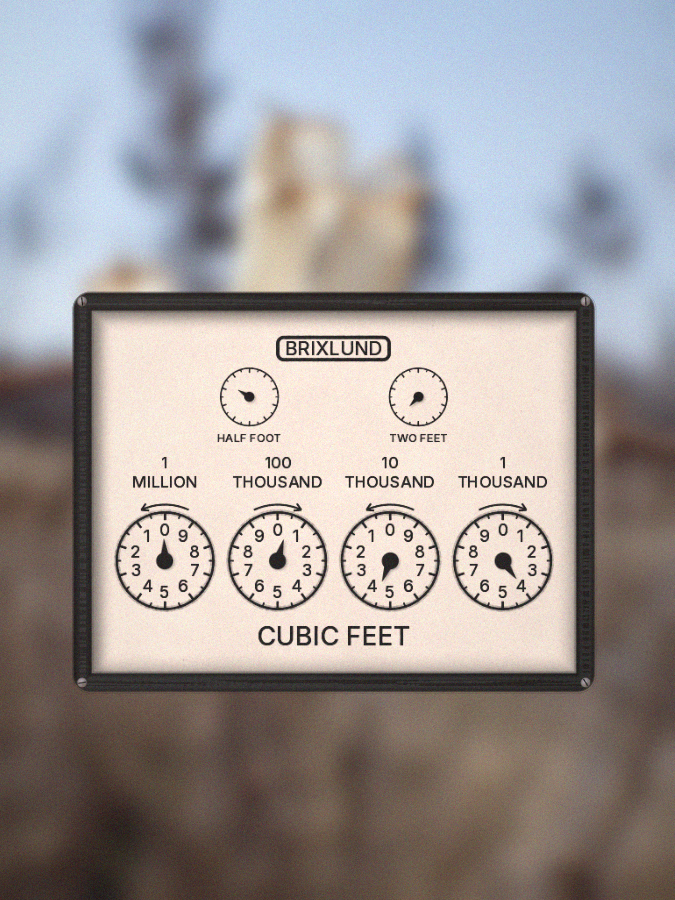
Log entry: 4400 ft³
